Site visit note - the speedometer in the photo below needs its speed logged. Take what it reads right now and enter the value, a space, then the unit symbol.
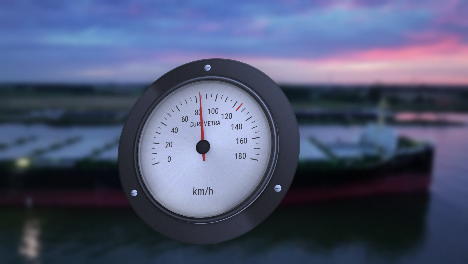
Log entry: 85 km/h
